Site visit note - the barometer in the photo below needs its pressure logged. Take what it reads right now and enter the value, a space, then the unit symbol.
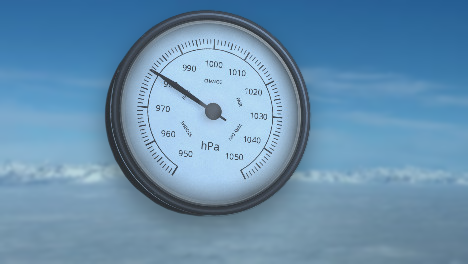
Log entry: 980 hPa
